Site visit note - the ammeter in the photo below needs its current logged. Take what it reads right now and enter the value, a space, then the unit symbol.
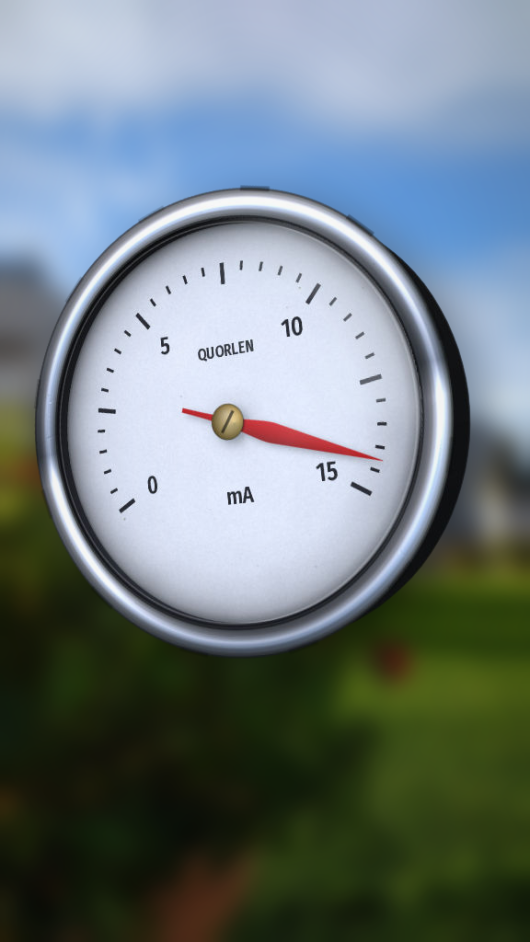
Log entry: 14.25 mA
